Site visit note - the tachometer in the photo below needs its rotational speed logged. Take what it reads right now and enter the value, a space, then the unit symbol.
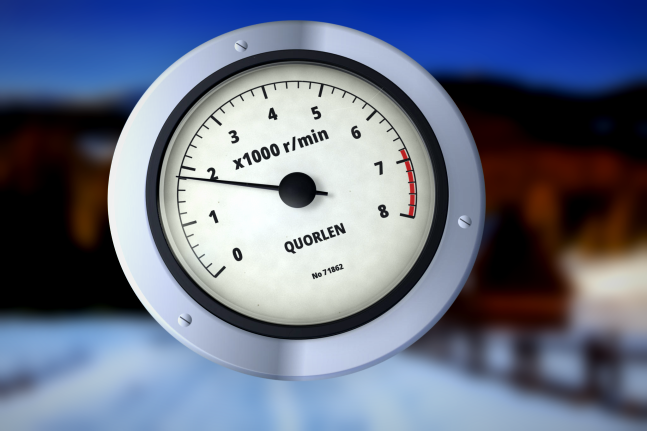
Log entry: 1800 rpm
